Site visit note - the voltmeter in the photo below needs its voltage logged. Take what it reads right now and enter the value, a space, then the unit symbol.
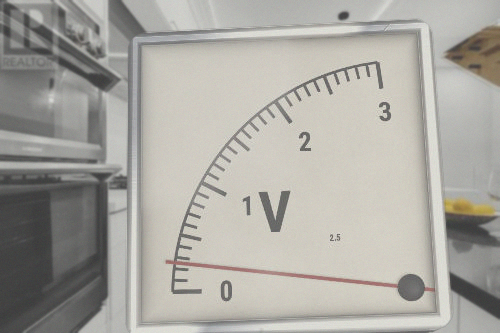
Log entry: 0.25 V
